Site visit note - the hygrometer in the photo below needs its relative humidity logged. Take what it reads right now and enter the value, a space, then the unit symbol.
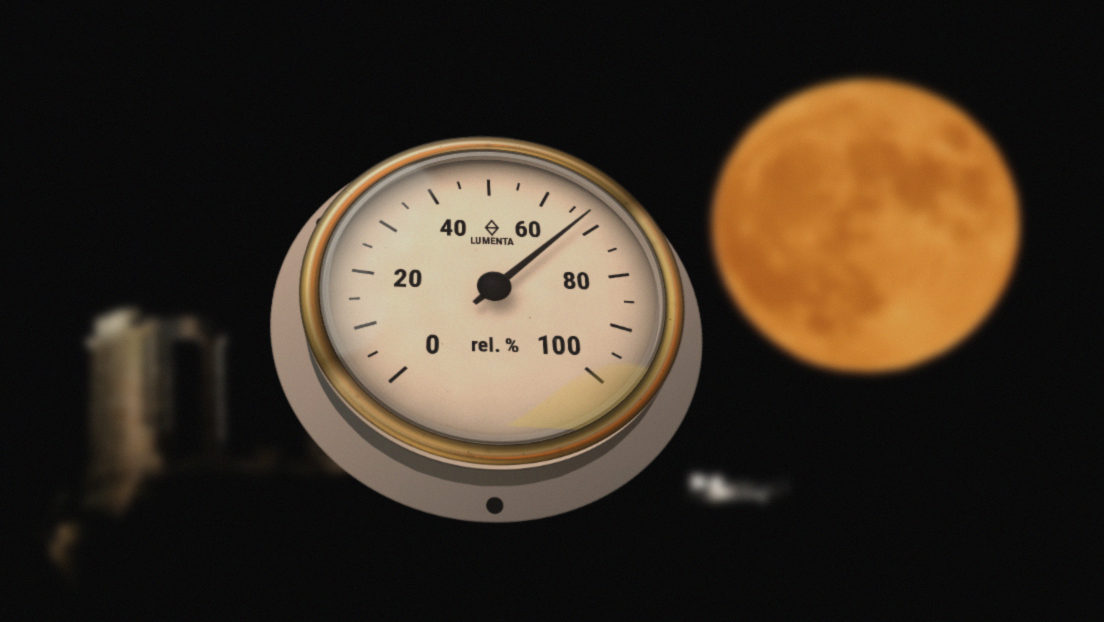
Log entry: 67.5 %
